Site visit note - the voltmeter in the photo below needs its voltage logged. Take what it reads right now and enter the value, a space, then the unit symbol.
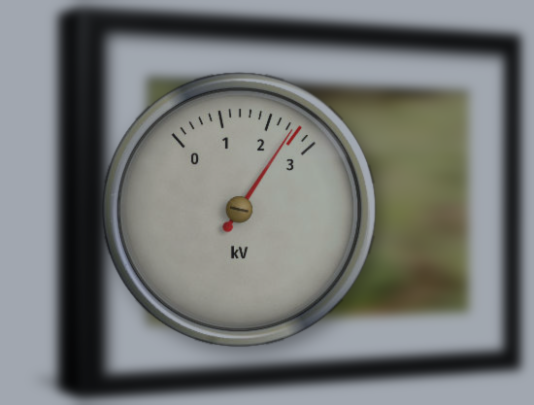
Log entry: 2.5 kV
